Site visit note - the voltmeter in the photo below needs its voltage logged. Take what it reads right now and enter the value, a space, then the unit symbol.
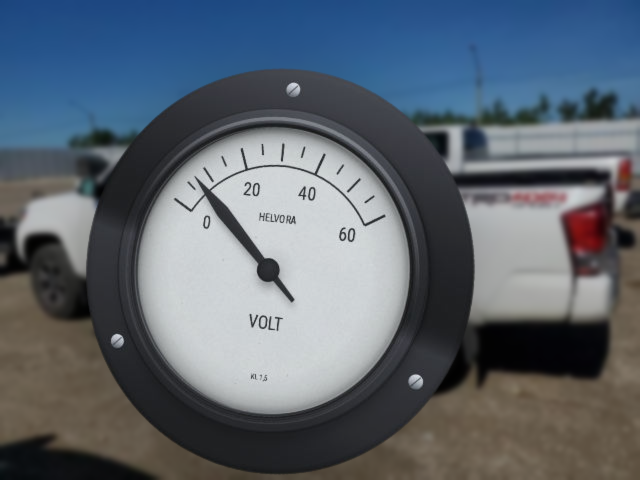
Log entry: 7.5 V
